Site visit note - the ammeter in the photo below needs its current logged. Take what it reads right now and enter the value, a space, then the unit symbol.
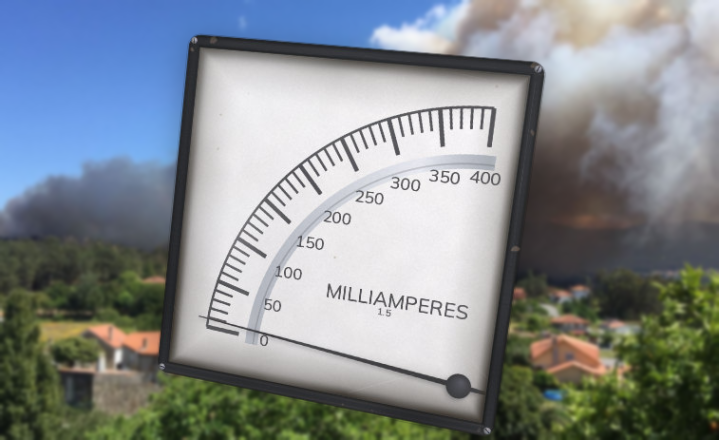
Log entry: 10 mA
